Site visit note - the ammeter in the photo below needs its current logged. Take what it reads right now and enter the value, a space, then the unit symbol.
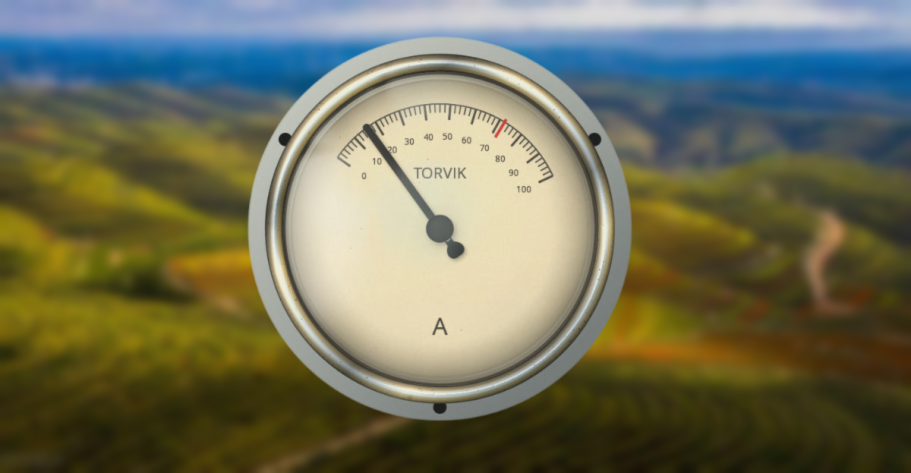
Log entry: 16 A
